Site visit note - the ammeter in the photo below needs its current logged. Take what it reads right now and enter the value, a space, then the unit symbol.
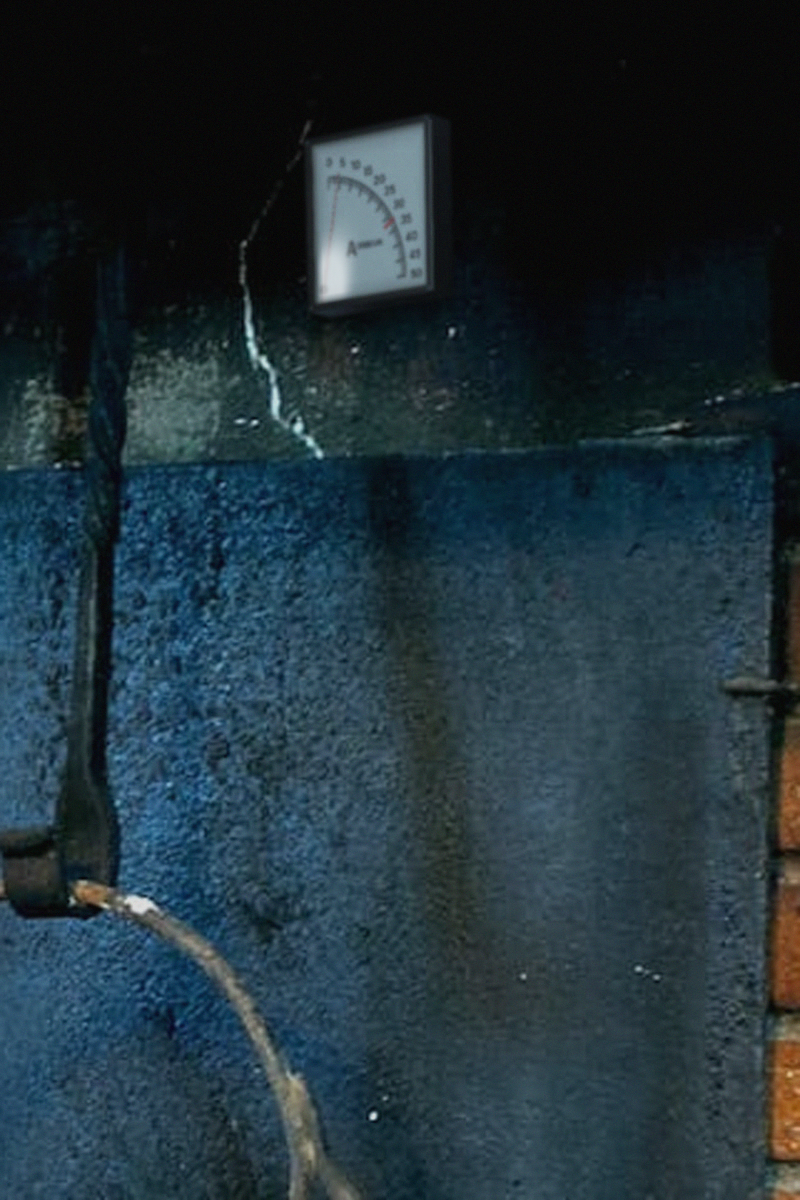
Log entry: 5 A
